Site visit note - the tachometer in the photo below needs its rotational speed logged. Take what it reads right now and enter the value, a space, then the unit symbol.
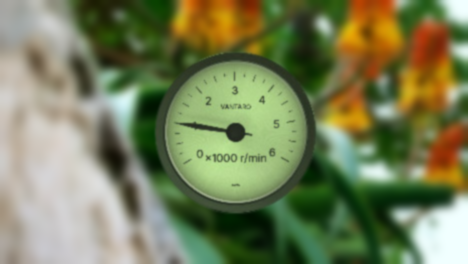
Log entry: 1000 rpm
